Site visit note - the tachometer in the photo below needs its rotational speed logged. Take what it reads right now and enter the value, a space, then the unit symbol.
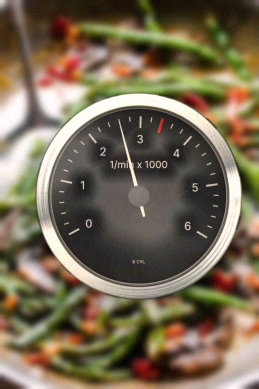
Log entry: 2600 rpm
